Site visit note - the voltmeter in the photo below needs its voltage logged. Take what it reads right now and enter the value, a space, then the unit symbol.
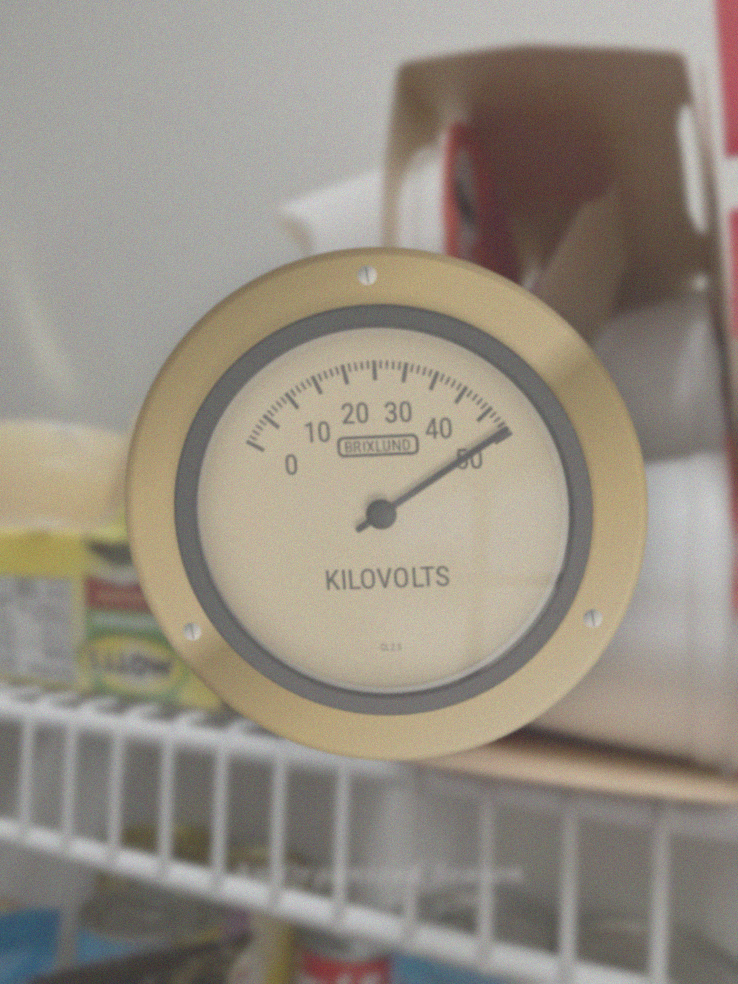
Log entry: 49 kV
